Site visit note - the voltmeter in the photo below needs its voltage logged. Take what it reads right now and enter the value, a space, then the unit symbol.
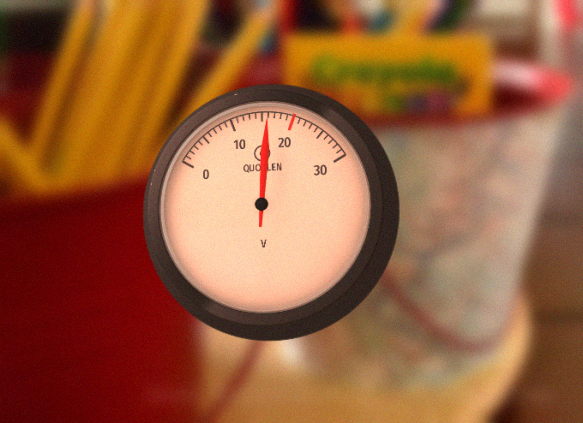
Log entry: 16 V
